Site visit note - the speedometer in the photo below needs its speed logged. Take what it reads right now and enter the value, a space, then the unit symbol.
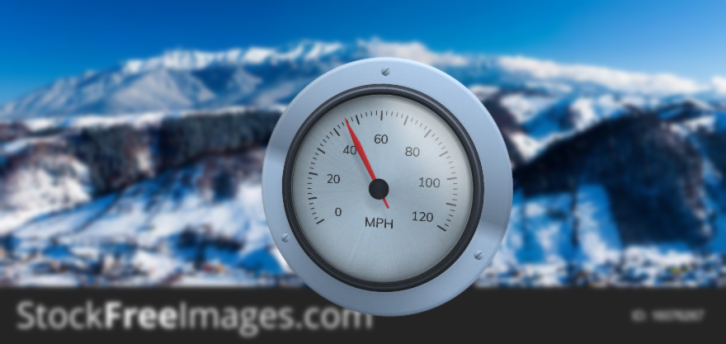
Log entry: 46 mph
